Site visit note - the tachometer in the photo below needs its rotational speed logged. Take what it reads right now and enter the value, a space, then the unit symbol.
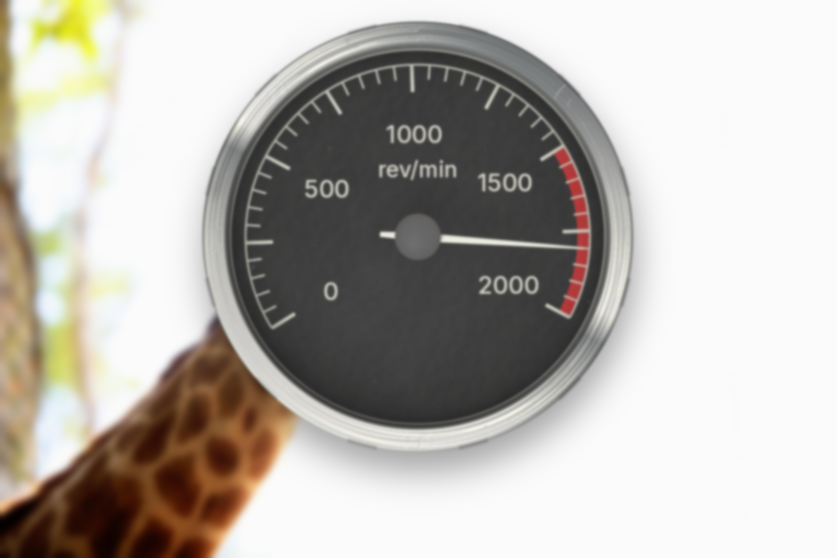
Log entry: 1800 rpm
